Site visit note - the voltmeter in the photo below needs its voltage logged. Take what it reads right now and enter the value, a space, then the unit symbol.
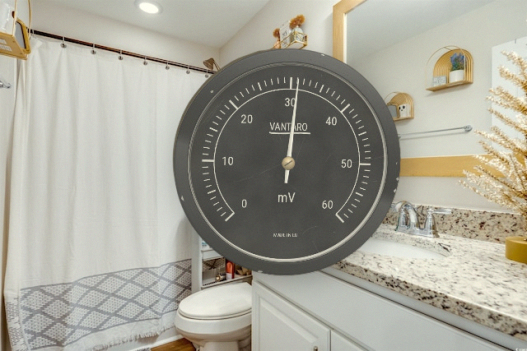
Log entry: 31 mV
